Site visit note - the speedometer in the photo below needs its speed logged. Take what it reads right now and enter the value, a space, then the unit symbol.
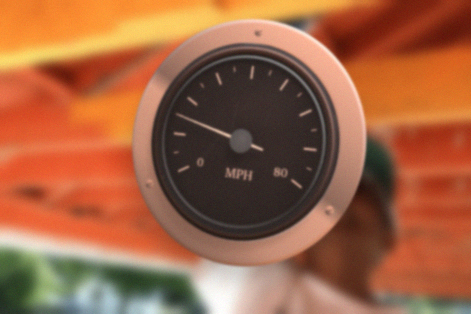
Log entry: 15 mph
